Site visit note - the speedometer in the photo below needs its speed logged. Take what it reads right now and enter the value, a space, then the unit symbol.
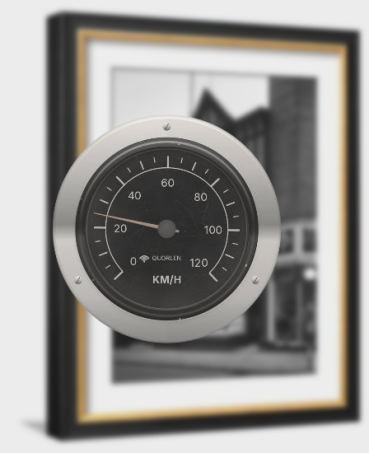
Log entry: 25 km/h
